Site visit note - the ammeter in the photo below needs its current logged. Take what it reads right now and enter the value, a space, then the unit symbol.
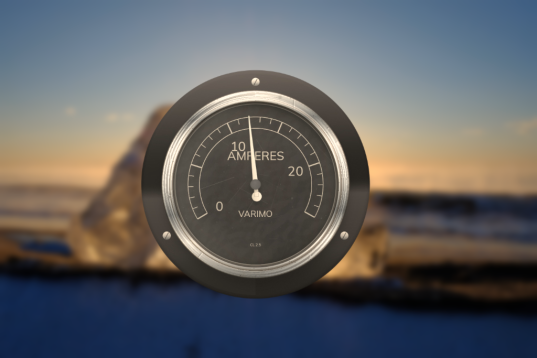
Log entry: 12 A
